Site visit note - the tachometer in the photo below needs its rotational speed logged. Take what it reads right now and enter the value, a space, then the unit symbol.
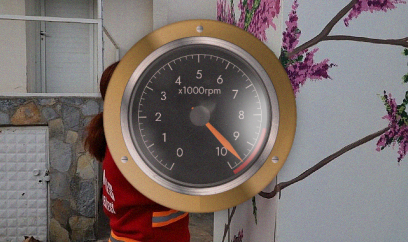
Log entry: 9600 rpm
